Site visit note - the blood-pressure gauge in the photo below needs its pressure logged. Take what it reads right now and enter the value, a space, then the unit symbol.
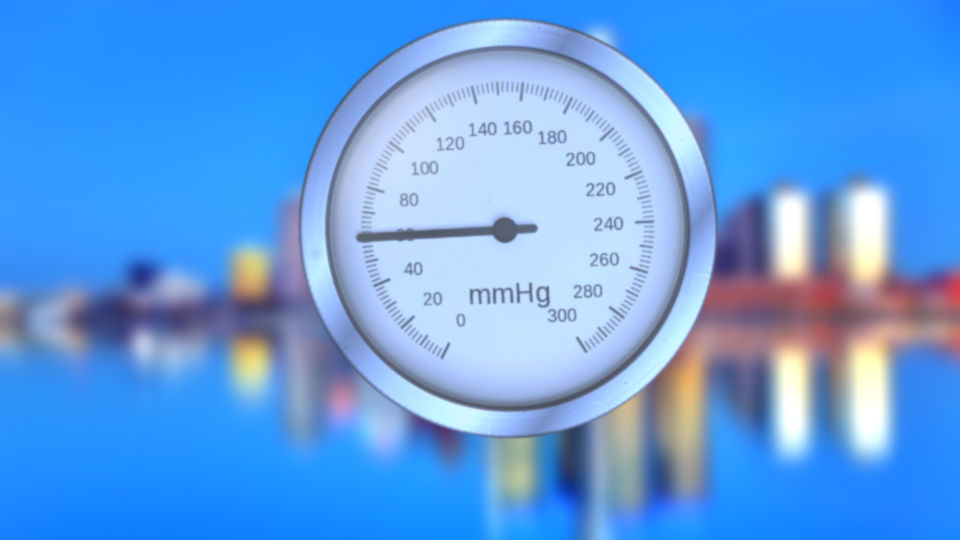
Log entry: 60 mmHg
